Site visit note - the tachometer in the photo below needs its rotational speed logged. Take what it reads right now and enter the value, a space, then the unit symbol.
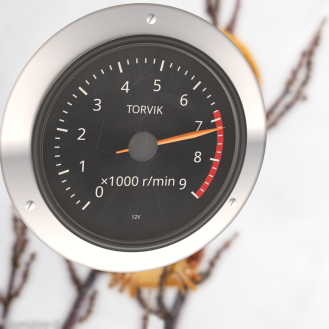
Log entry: 7200 rpm
